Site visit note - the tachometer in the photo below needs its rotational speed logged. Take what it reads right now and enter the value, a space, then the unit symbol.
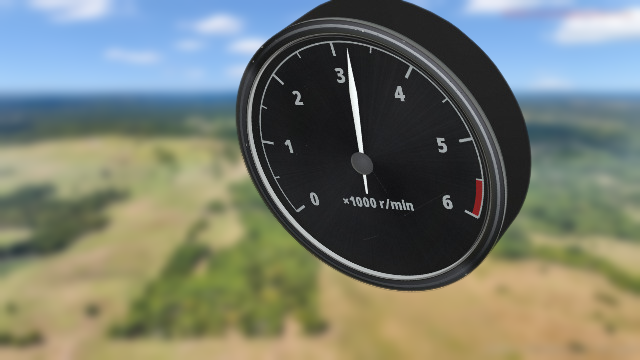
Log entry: 3250 rpm
